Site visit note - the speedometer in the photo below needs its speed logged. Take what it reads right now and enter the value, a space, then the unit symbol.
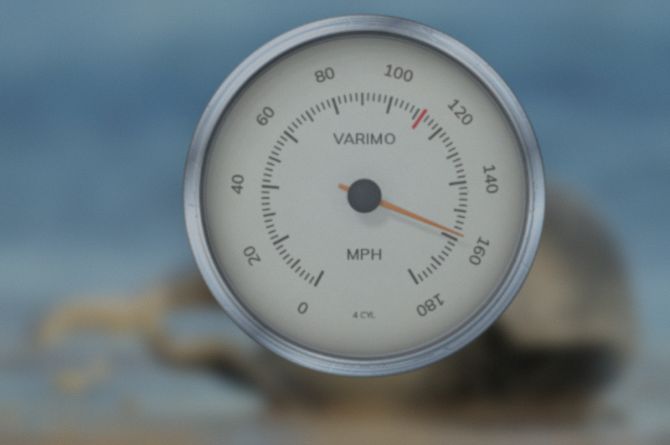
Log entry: 158 mph
